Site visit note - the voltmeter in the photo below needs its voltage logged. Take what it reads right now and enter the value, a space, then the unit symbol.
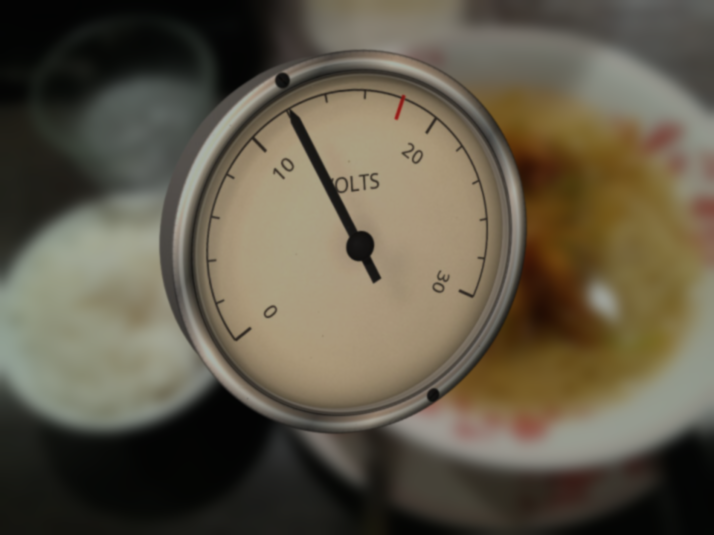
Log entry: 12 V
